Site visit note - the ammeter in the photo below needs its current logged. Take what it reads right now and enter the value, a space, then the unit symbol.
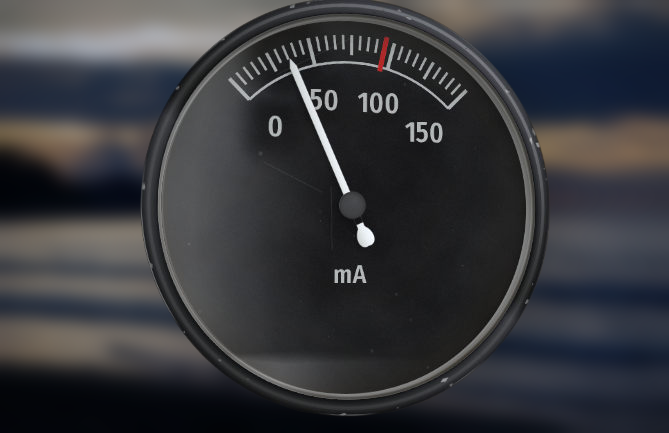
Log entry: 35 mA
